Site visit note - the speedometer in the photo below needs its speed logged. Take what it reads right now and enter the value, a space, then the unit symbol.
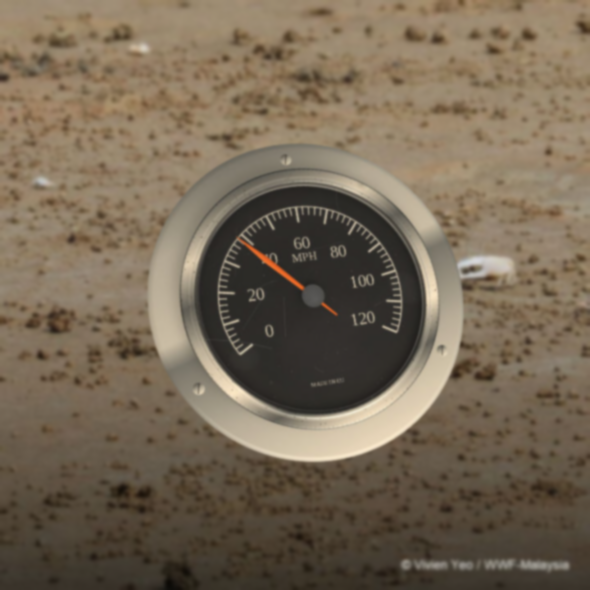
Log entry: 38 mph
